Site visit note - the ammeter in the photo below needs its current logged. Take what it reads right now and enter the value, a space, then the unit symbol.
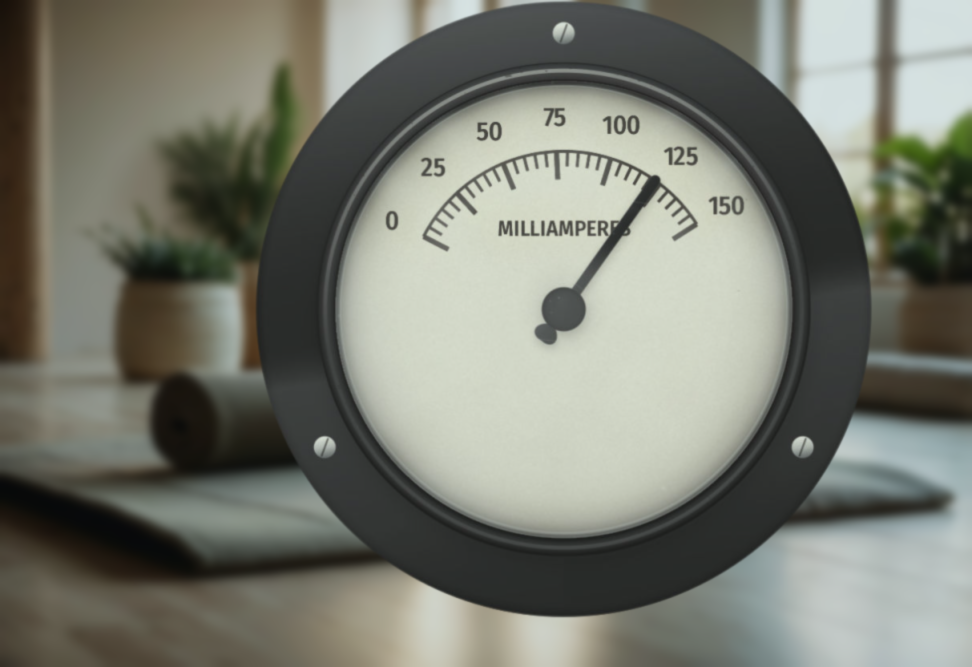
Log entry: 122.5 mA
